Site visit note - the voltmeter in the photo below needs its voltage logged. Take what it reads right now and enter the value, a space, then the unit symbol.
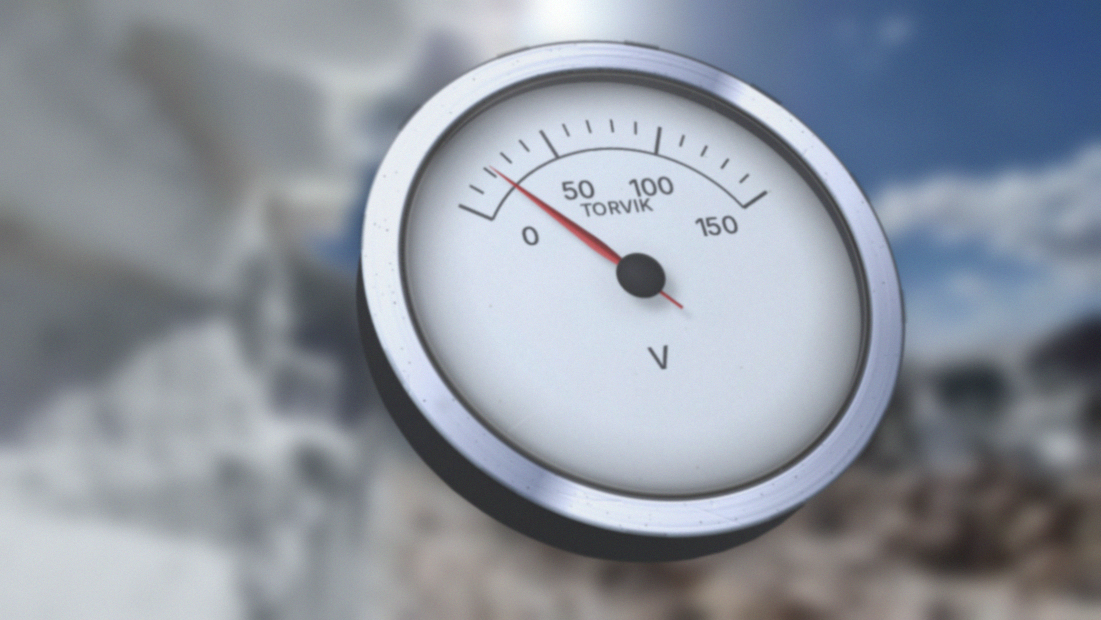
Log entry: 20 V
